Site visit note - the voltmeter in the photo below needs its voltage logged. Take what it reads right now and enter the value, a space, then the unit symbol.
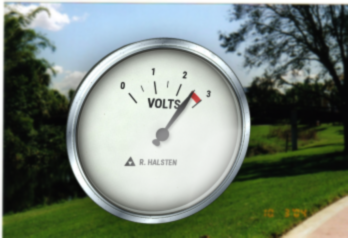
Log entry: 2.5 V
